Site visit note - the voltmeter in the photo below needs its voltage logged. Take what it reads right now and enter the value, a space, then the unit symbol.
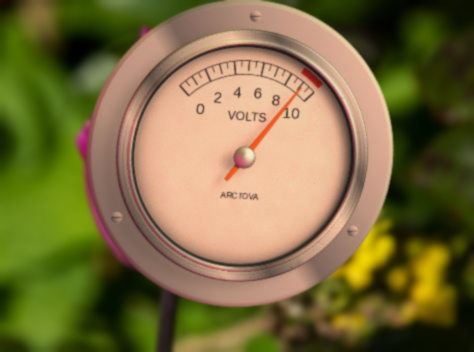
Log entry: 9 V
